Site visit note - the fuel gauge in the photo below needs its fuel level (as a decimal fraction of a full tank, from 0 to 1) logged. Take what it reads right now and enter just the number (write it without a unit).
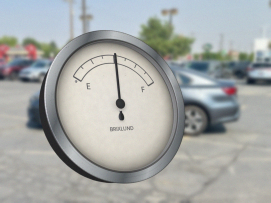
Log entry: 0.5
